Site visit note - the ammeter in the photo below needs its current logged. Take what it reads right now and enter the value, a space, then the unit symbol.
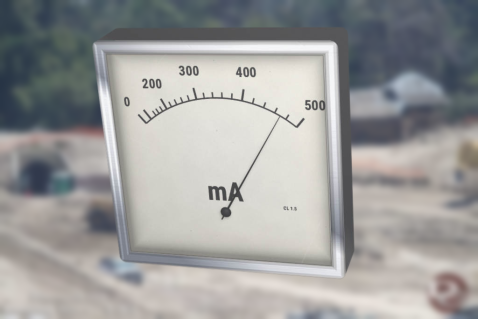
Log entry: 470 mA
